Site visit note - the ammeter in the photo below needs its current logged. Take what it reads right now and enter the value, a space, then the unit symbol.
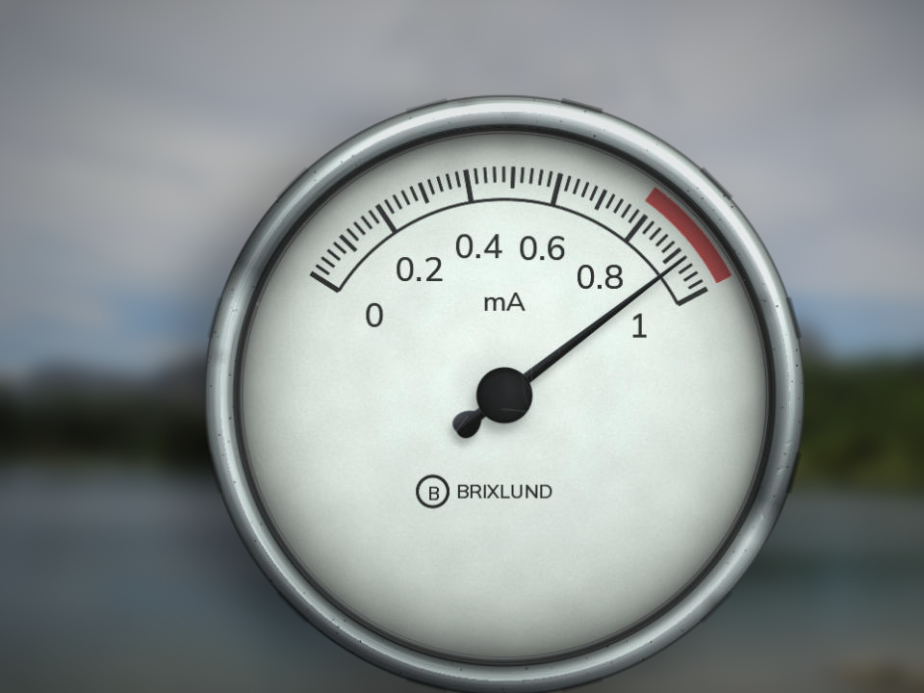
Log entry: 0.92 mA
